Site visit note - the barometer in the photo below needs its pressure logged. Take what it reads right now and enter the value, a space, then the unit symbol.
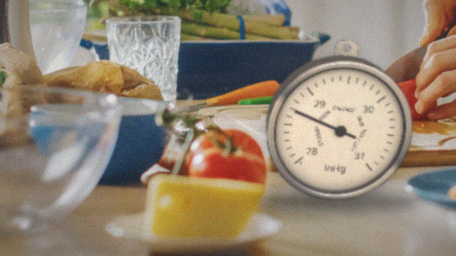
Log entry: 28.7 inHg
